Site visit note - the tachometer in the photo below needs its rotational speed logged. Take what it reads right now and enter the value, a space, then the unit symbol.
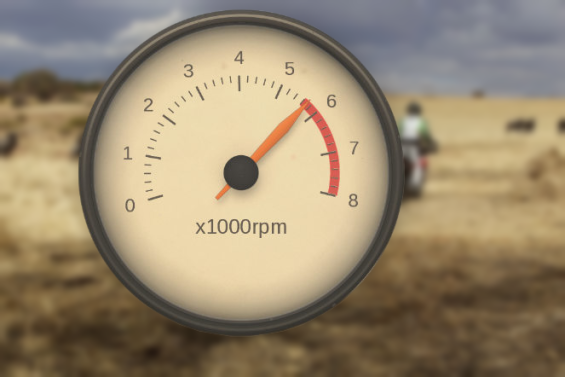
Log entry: 5700 rpm
